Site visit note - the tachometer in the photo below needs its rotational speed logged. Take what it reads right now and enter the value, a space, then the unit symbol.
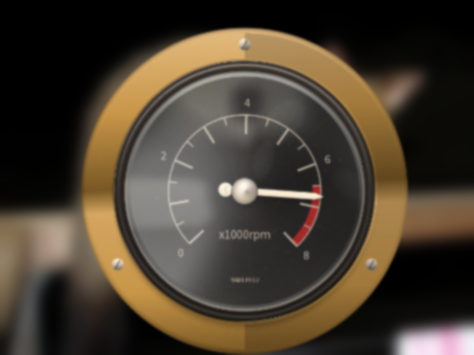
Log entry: 6750 rpm
